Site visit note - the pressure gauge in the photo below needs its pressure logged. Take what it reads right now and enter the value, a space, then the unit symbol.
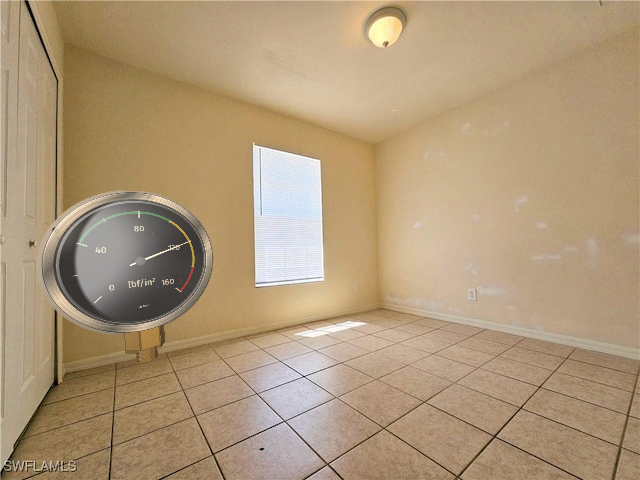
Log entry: 120 psi
